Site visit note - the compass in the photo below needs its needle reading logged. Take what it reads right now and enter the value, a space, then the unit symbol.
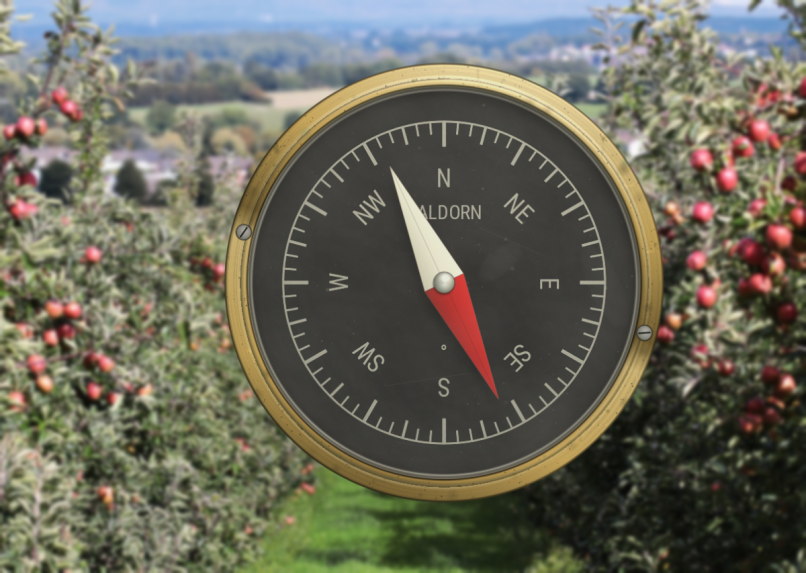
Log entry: 155 °
